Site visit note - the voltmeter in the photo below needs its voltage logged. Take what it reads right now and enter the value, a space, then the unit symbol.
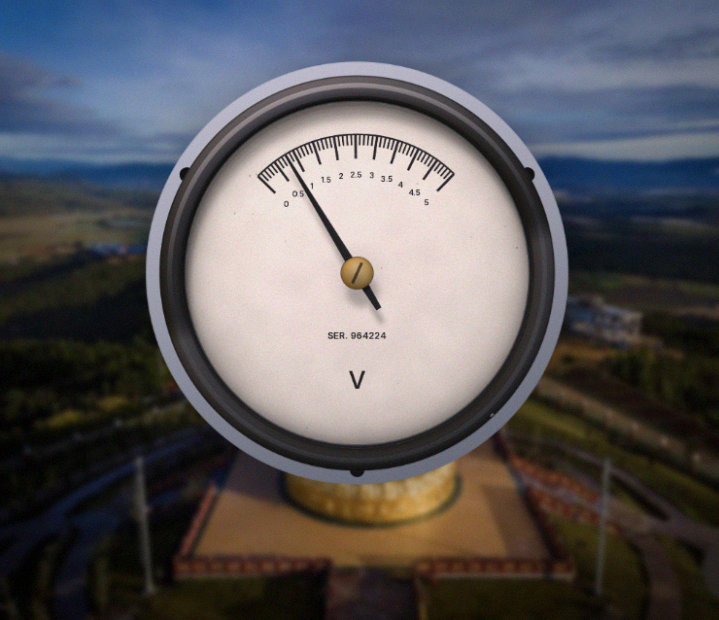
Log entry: 0.8 V
